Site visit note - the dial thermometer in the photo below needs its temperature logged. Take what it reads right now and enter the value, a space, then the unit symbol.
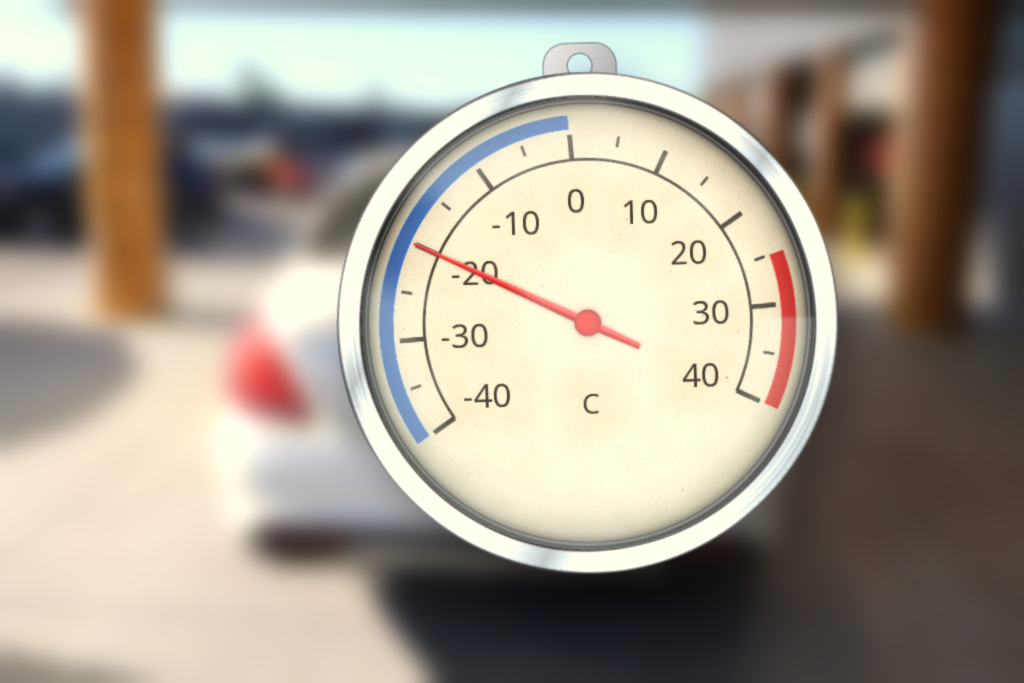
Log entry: -20 °C
